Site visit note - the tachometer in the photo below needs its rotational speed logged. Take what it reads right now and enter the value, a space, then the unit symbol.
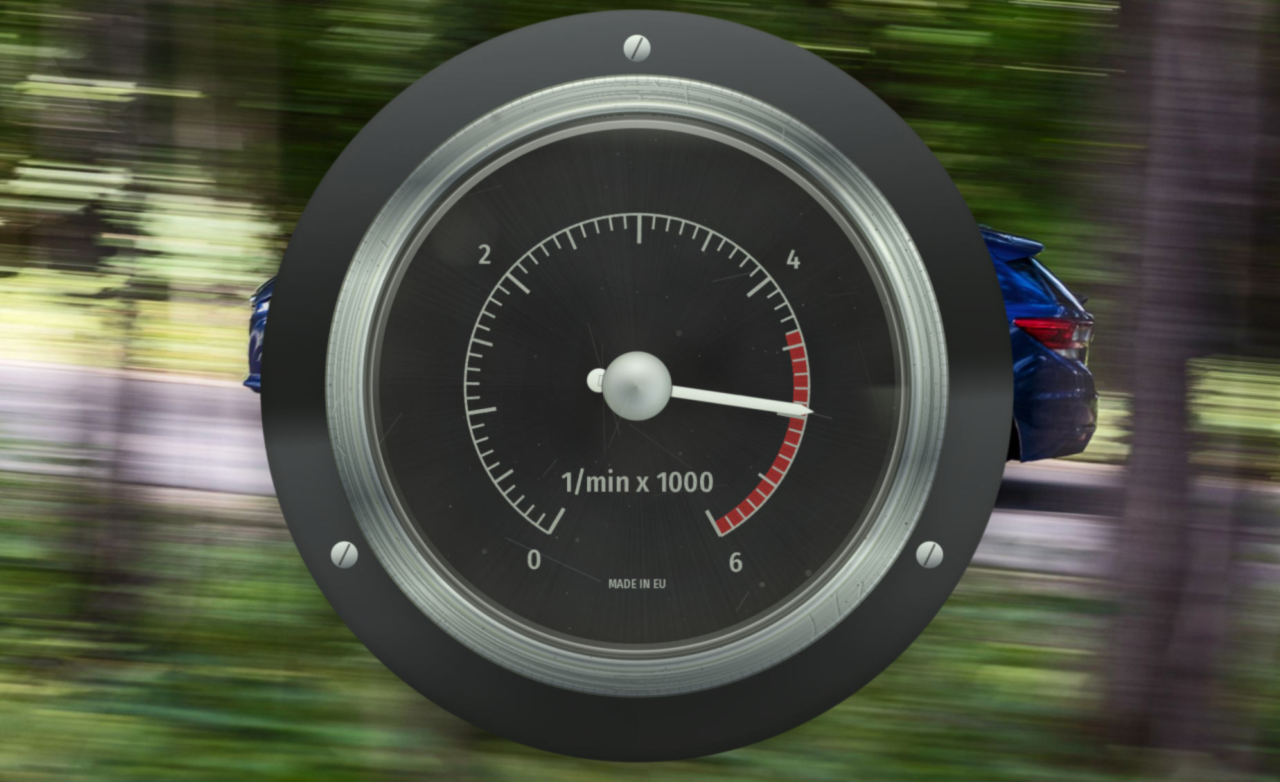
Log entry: 4950 rpm
